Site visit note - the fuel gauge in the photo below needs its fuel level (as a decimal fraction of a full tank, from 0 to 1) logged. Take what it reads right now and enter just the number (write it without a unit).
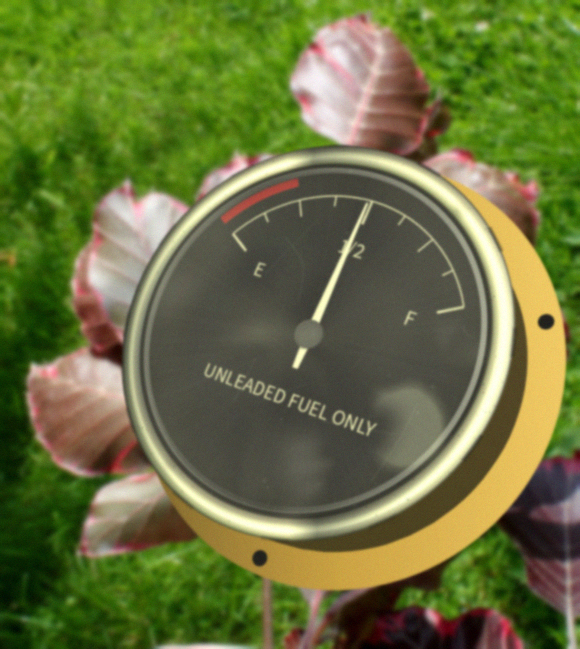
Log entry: 0.5
